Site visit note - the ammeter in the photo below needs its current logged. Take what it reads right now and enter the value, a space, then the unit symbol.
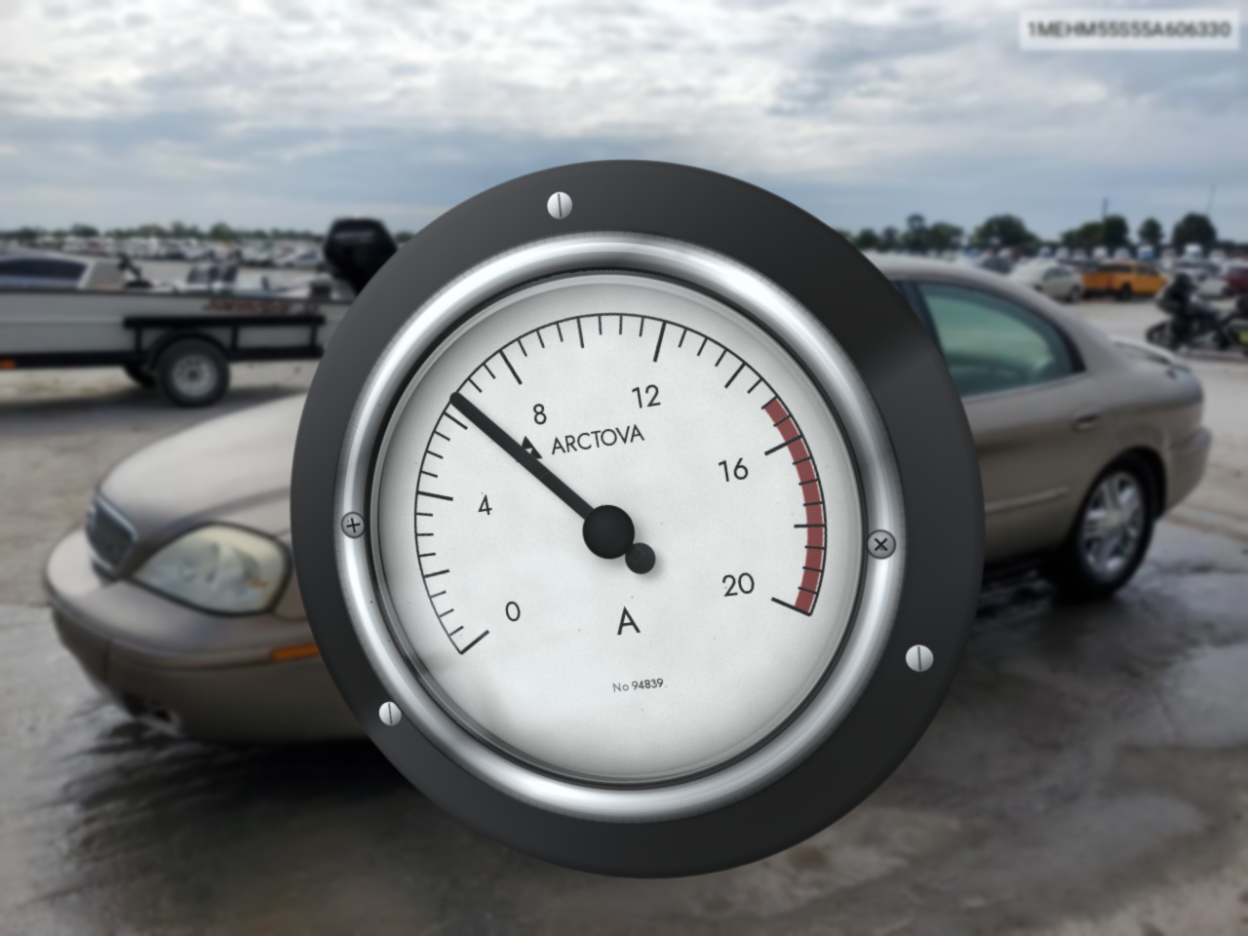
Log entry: 6.5 A
